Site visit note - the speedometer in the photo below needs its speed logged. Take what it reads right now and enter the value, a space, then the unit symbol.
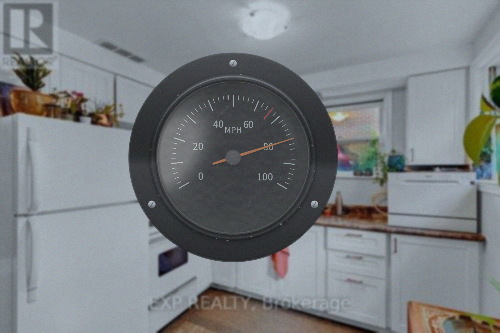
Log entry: 80 mph
